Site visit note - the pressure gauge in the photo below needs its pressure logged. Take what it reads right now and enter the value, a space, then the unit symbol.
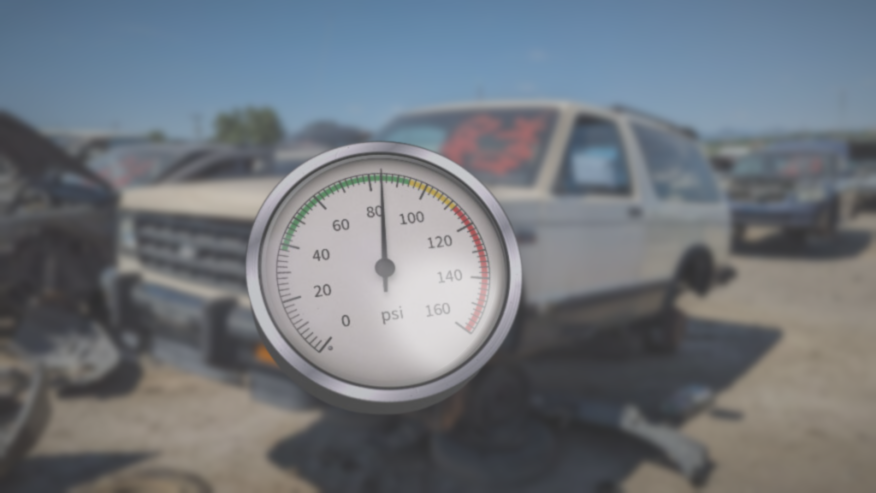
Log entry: 84 psi
